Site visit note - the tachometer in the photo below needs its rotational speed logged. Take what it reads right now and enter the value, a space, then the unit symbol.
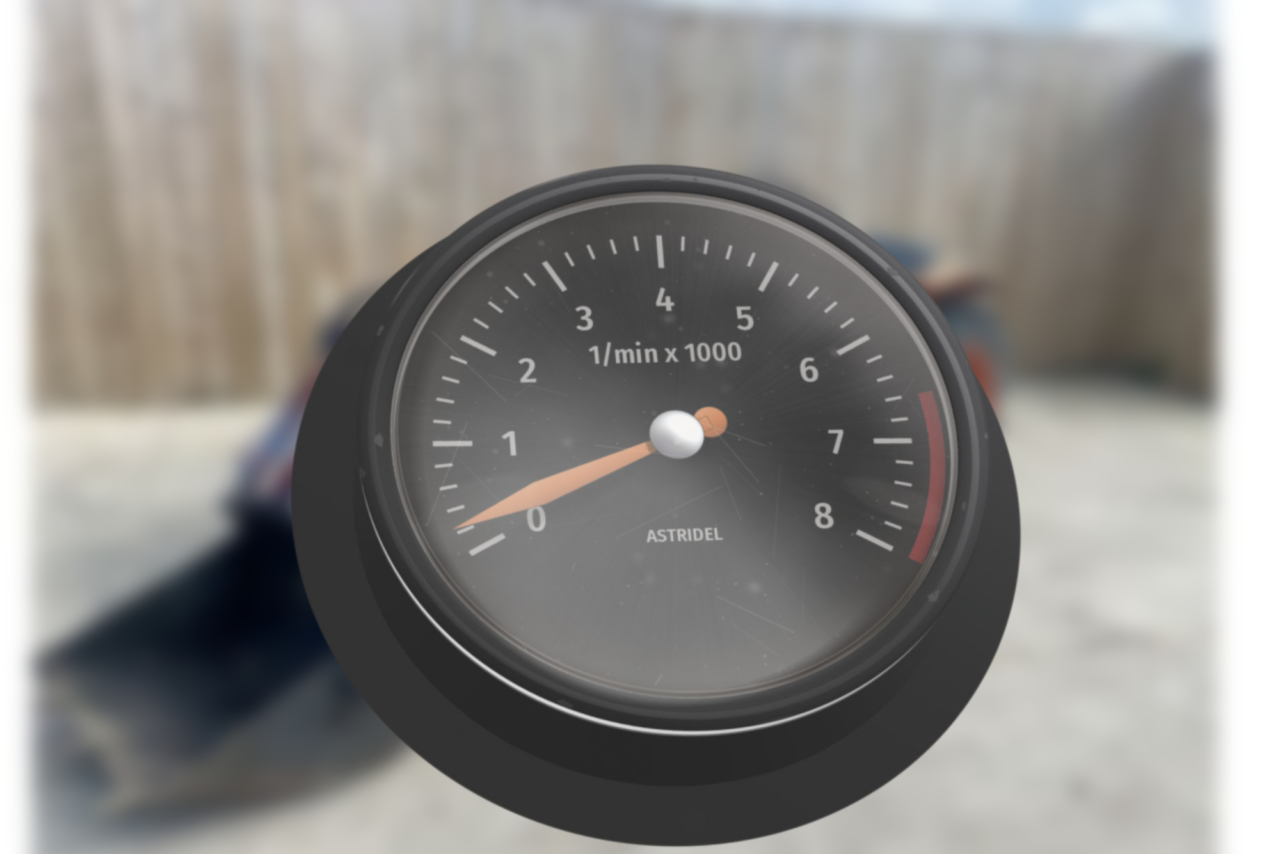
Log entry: 200 rpm
